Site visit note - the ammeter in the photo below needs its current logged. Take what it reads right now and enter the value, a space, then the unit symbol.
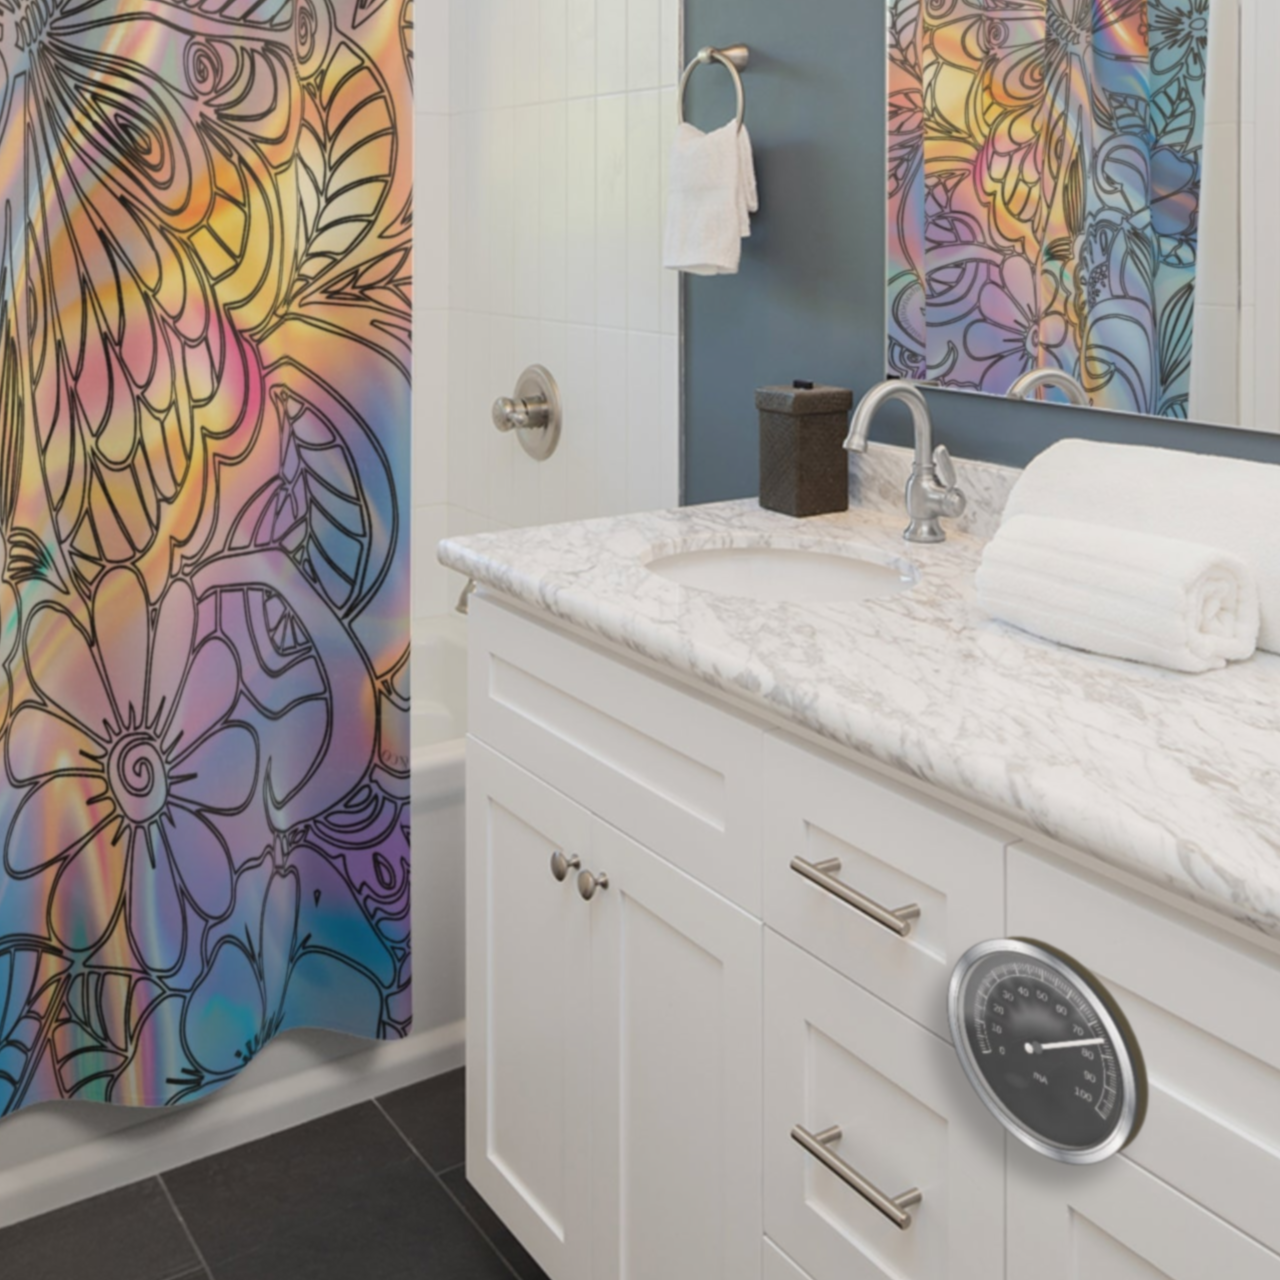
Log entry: 75 mA
